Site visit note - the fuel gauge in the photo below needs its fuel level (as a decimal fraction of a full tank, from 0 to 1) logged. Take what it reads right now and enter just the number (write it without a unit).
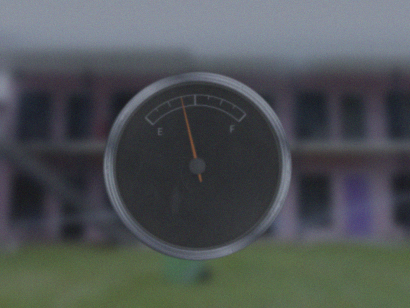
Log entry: 0.375
